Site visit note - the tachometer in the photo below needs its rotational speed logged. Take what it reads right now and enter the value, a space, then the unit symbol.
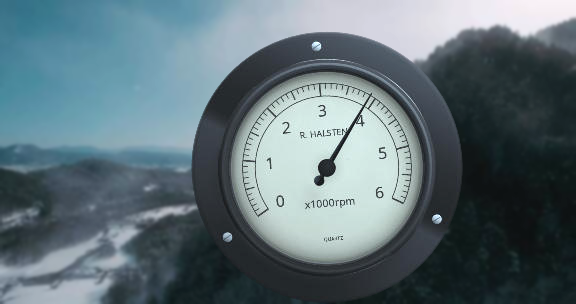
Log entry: 3900 rpm
